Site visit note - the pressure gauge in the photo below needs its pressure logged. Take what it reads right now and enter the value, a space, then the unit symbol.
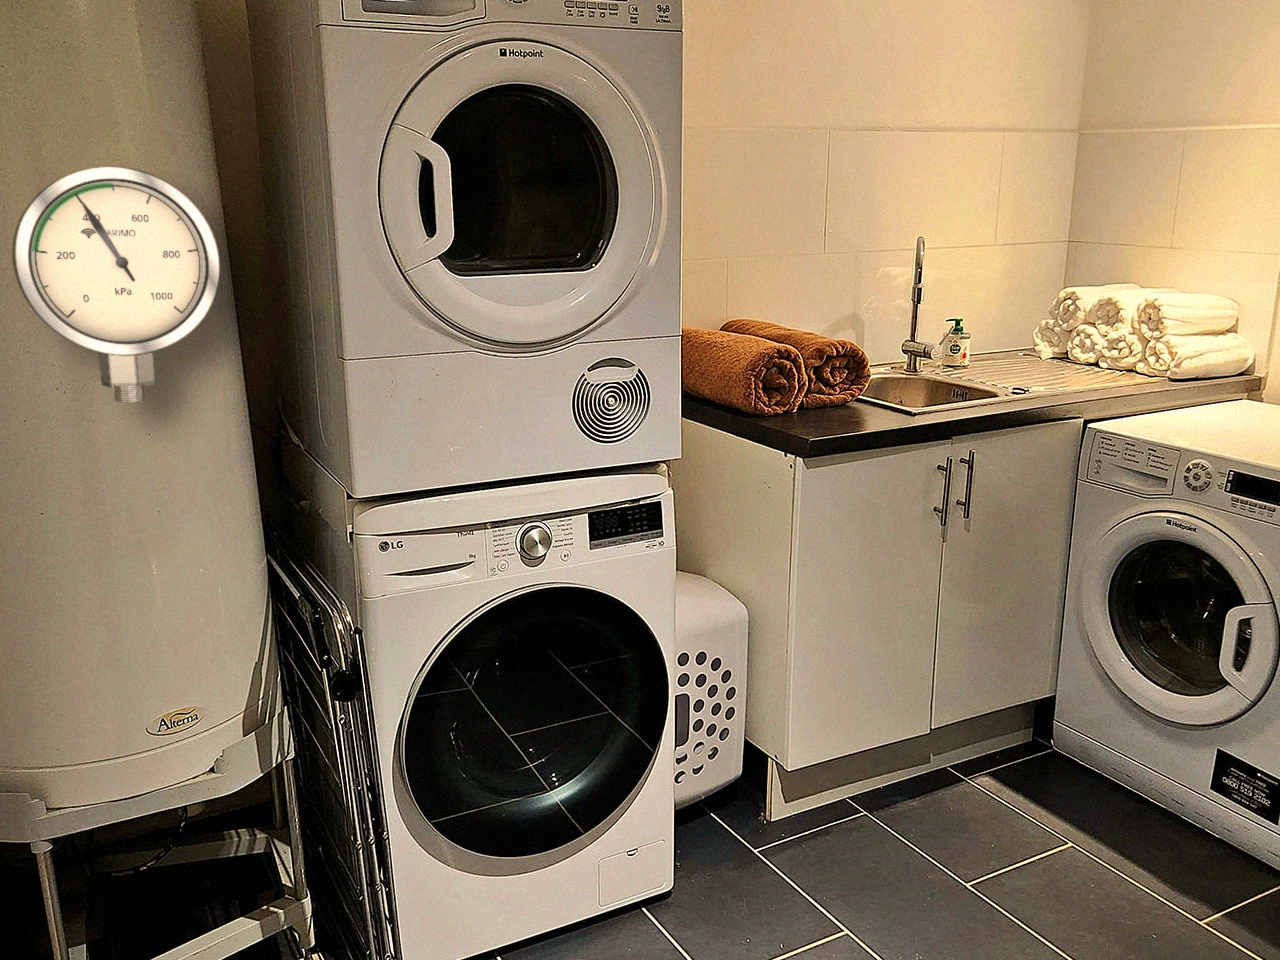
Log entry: 400 kPa
